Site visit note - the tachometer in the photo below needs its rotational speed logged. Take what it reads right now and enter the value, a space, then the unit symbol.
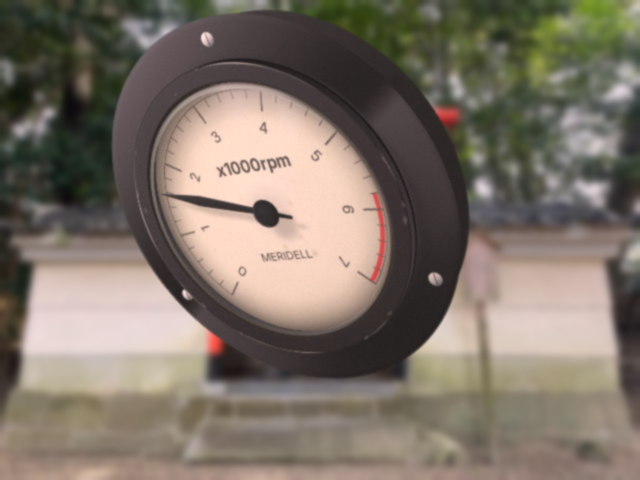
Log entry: 1600 rpm
